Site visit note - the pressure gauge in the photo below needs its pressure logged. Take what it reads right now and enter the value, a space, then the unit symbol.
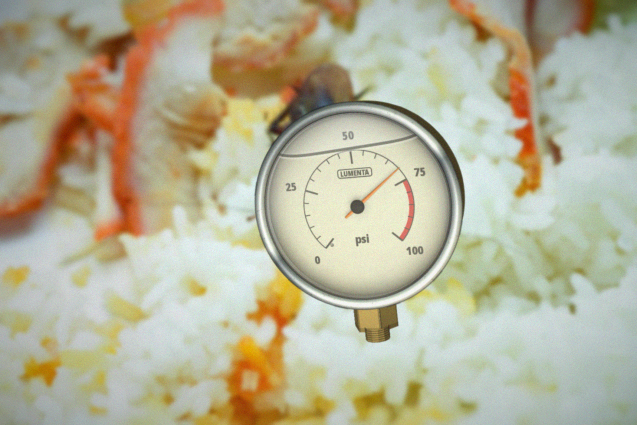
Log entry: 70 psi
